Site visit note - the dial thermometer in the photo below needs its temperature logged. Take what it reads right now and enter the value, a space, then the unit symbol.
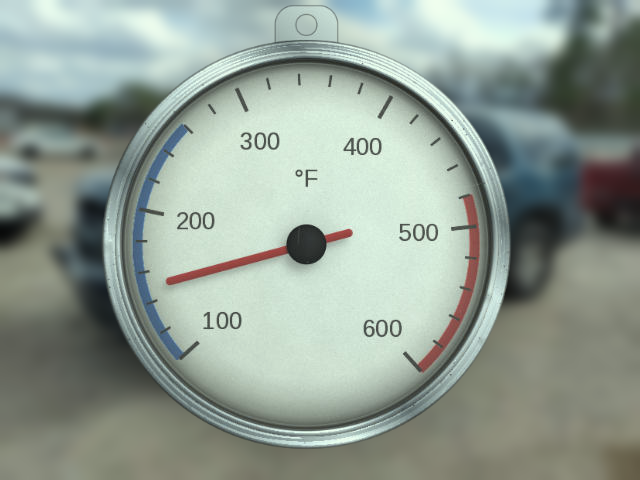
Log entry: 150 °F
